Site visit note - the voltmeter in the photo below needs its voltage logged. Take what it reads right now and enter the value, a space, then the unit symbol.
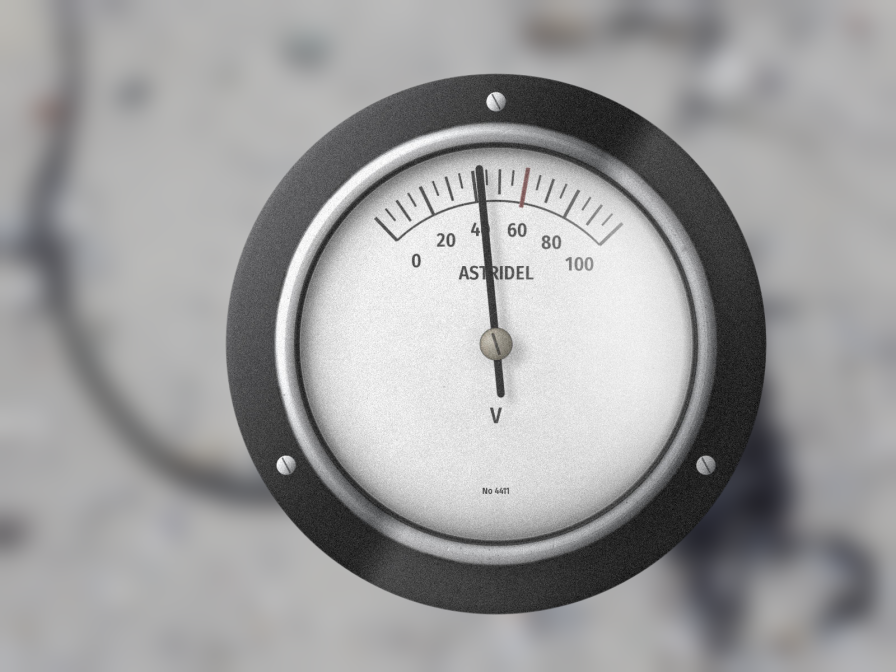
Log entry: 42.5 V
